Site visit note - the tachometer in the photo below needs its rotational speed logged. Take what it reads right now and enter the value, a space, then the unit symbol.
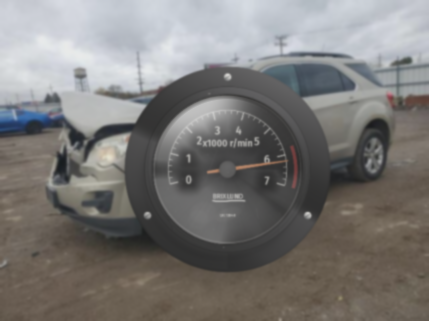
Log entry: 6200 rpm
